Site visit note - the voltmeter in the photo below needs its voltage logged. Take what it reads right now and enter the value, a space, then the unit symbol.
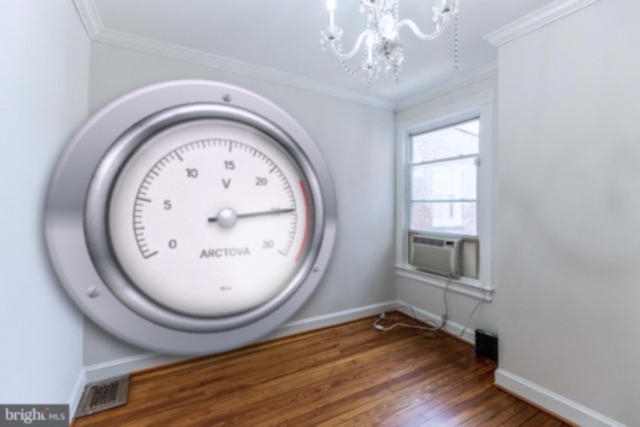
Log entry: 25 V
